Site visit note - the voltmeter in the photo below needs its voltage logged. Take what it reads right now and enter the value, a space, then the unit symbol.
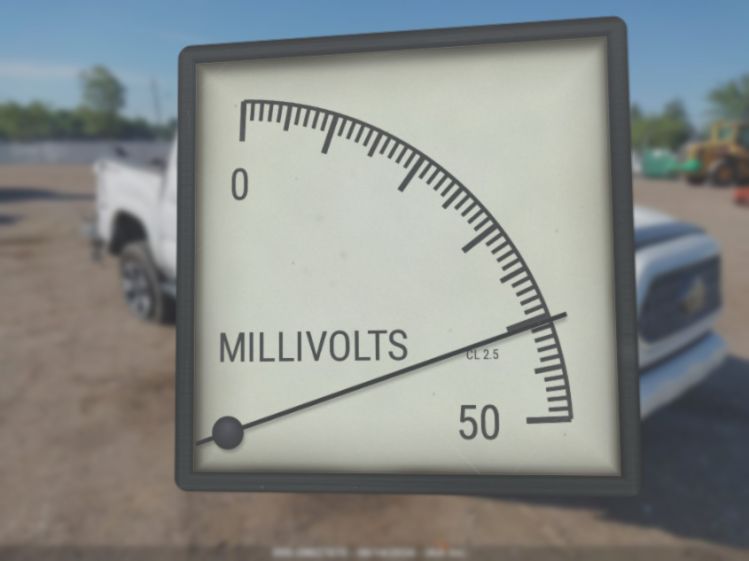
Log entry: 40.5 mV
